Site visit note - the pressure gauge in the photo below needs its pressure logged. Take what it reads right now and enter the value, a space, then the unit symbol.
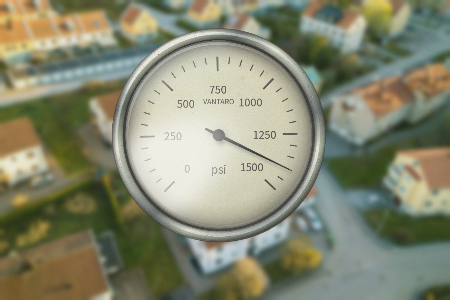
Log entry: 1400 psi
